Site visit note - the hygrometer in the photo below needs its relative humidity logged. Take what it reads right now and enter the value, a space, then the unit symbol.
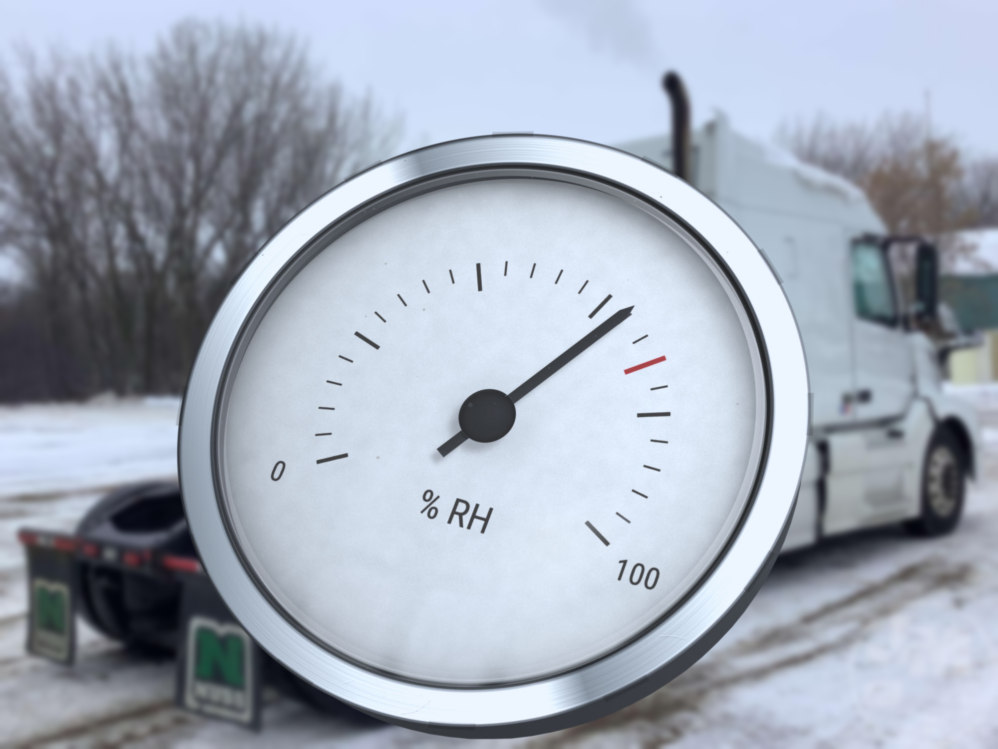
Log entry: 64 %
